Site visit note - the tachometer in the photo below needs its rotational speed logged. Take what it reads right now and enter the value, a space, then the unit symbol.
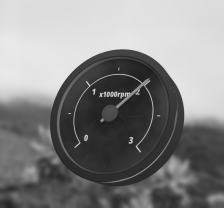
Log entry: 2000 rpm
